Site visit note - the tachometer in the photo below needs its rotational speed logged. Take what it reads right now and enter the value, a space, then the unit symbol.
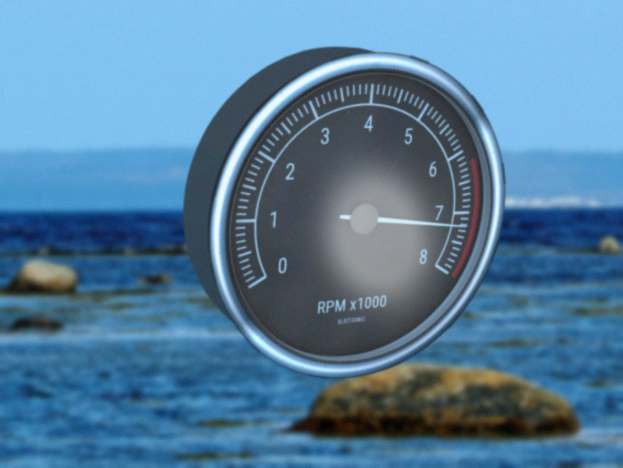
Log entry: 7200 rpm
